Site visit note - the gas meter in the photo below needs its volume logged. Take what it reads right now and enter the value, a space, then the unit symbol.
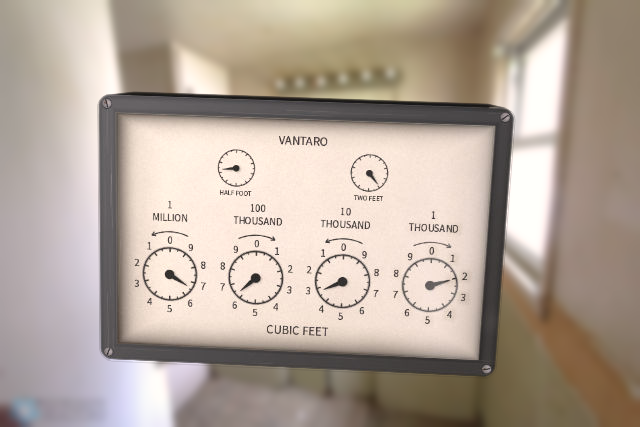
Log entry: 663200 ft³
